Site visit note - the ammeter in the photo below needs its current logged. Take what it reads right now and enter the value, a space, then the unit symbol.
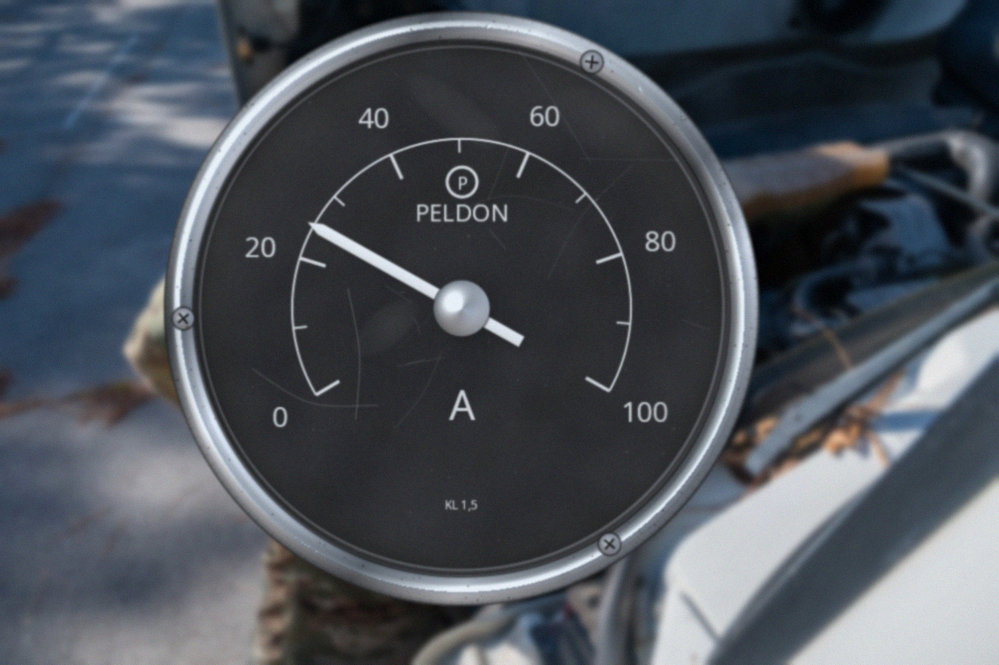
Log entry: 25 A
